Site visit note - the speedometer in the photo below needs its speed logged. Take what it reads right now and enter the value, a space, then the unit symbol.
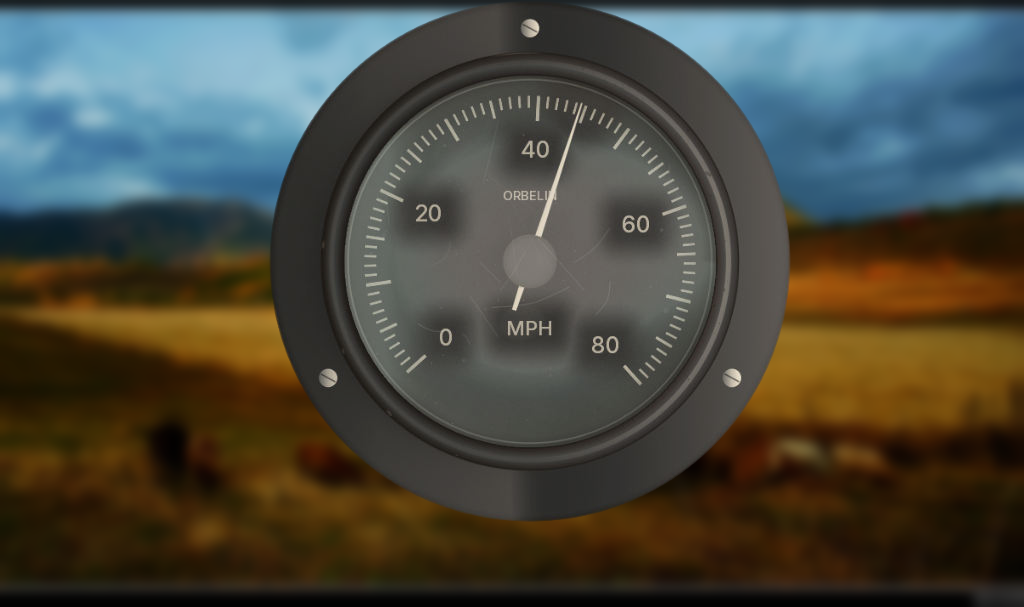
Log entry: 44.5 mph
